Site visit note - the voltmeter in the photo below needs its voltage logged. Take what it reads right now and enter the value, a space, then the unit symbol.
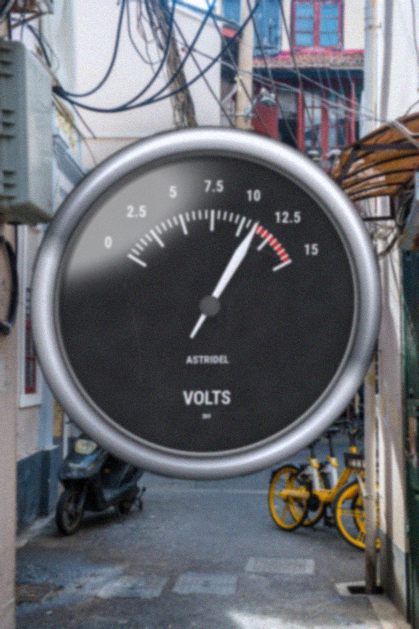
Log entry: 11 V
